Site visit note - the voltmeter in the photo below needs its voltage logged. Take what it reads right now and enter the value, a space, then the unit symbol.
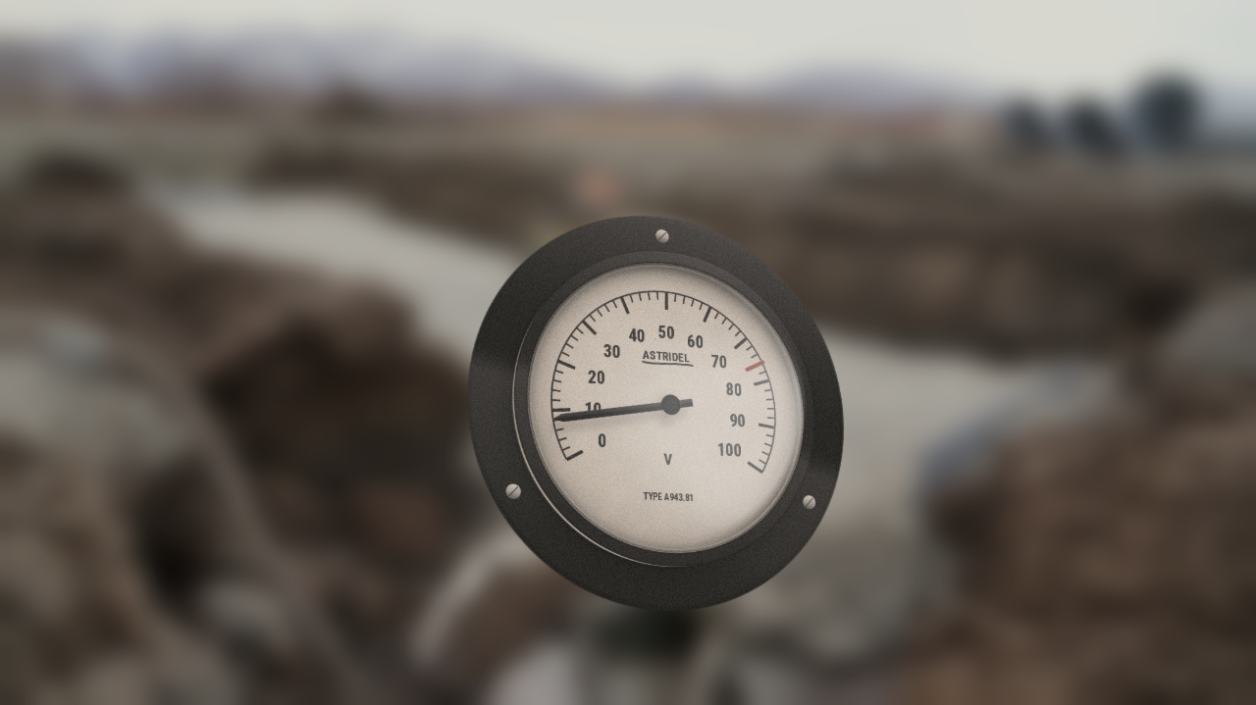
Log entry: 8 V
